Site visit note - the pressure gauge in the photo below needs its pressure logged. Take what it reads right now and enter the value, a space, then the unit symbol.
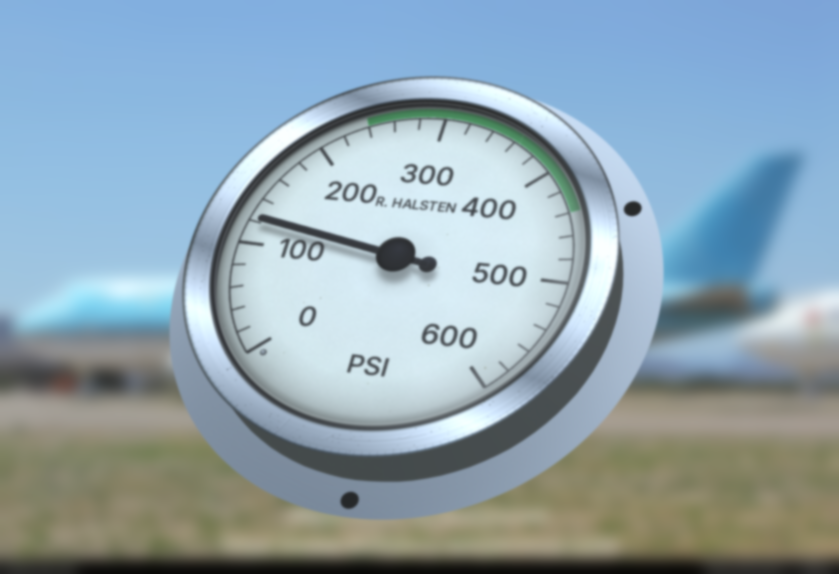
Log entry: 120 psi
